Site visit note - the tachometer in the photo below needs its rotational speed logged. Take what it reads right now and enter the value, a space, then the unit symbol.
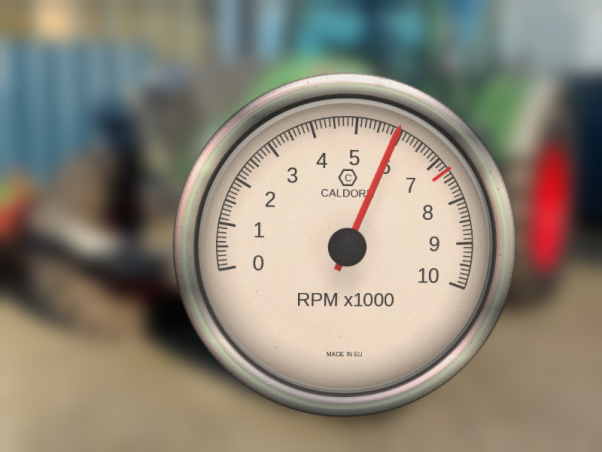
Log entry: 5900 rpm
